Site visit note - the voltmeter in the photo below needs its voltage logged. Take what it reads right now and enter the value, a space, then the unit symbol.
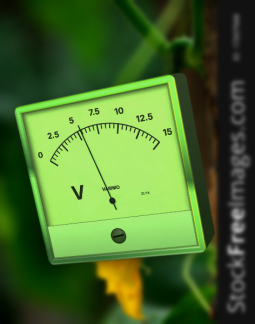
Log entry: 5.5 V
